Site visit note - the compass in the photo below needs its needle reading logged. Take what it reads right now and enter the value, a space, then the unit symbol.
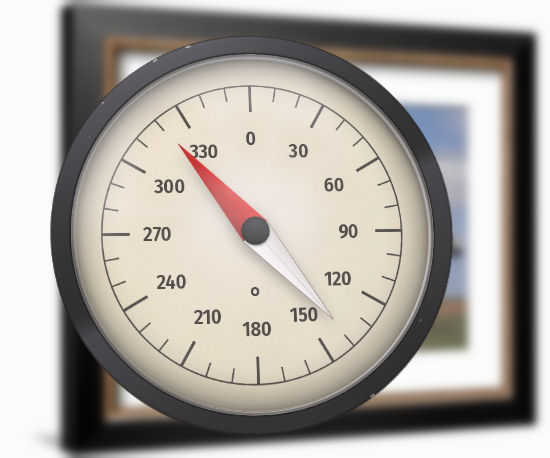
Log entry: 320 °
